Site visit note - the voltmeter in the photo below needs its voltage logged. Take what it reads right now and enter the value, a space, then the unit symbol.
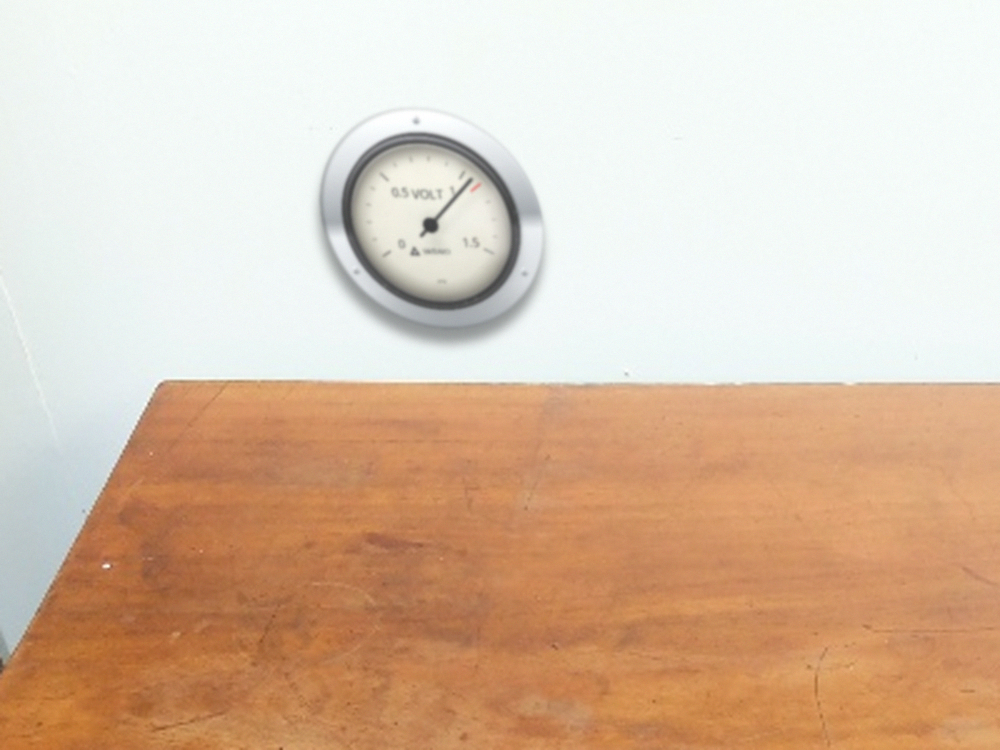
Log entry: 1.05 V
